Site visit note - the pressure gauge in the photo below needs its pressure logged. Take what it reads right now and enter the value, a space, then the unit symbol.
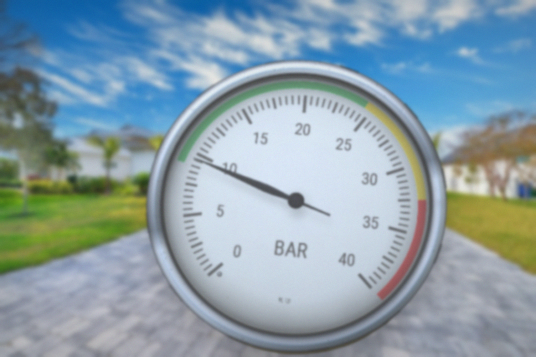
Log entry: 9.5 bar
